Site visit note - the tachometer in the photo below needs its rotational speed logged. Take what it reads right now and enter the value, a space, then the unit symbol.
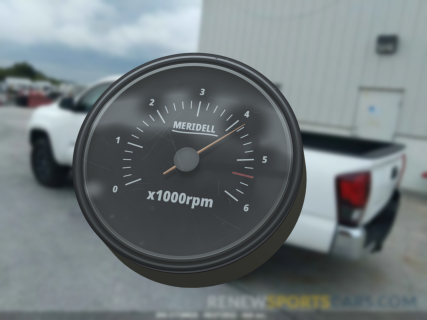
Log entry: 4200 rpm
